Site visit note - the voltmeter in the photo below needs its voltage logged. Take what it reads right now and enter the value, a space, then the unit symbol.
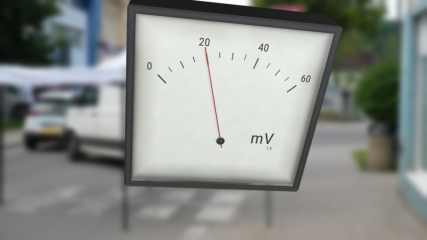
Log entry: 20 mV
